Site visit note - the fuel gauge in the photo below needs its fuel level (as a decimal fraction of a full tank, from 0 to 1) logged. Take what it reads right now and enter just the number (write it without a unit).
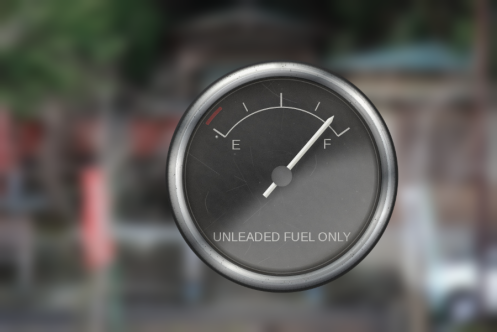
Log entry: 0.875
